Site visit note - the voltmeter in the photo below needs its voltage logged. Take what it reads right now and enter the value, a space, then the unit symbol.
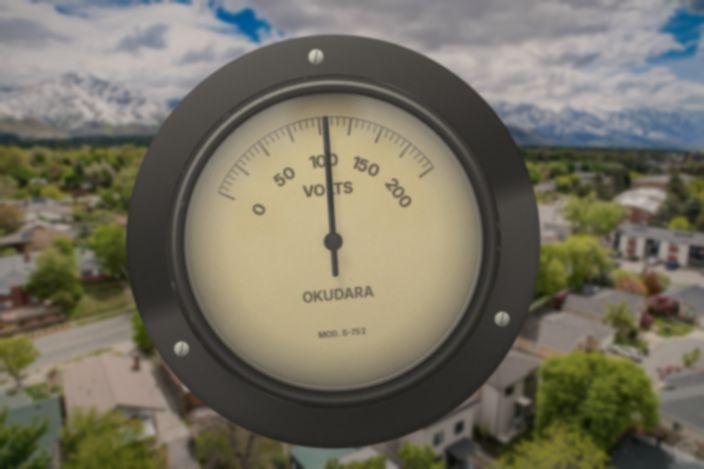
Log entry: 105 V
